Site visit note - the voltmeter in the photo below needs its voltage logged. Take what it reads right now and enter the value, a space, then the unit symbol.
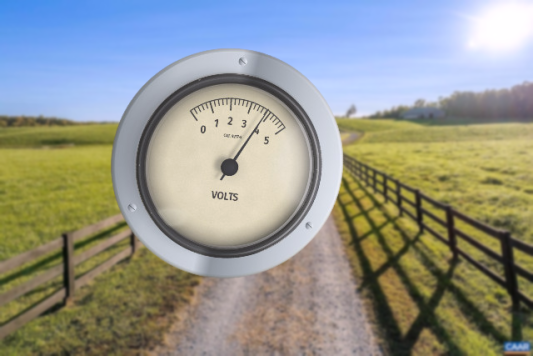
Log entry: 3.8 V
